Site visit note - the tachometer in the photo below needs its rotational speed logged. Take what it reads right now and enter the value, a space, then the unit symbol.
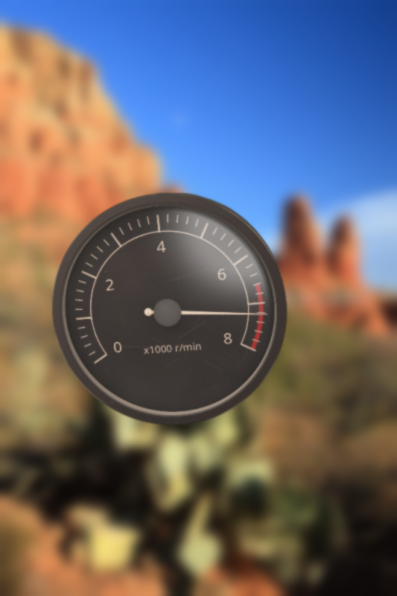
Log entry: 7200 rpm
